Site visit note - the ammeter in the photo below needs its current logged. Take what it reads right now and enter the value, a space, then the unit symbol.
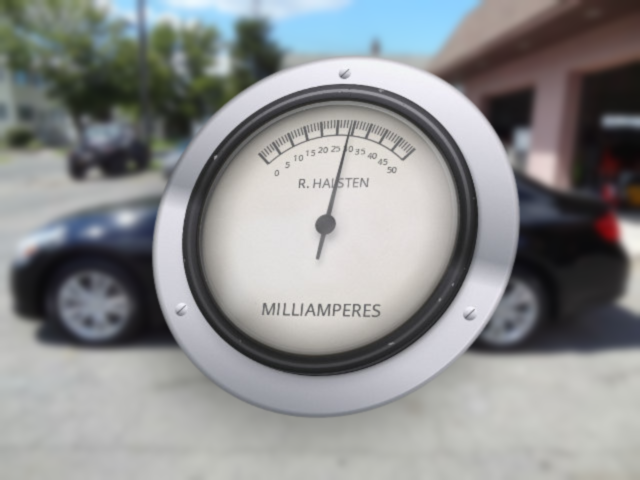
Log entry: 30 mA
